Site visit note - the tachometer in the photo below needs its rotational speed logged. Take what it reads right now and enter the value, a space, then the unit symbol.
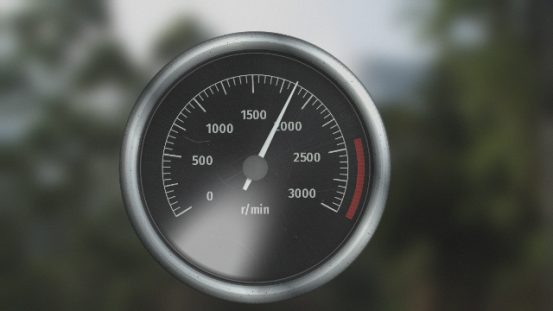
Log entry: 1850 rpm
